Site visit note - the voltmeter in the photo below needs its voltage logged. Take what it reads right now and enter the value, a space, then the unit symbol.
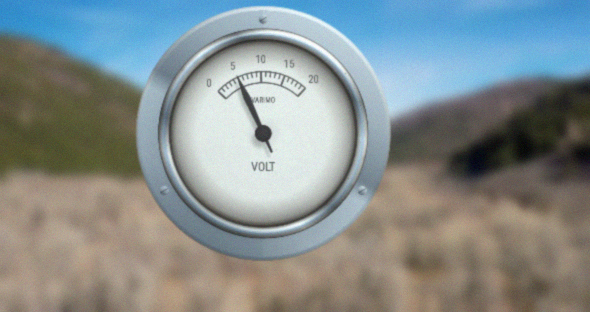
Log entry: 5 V
